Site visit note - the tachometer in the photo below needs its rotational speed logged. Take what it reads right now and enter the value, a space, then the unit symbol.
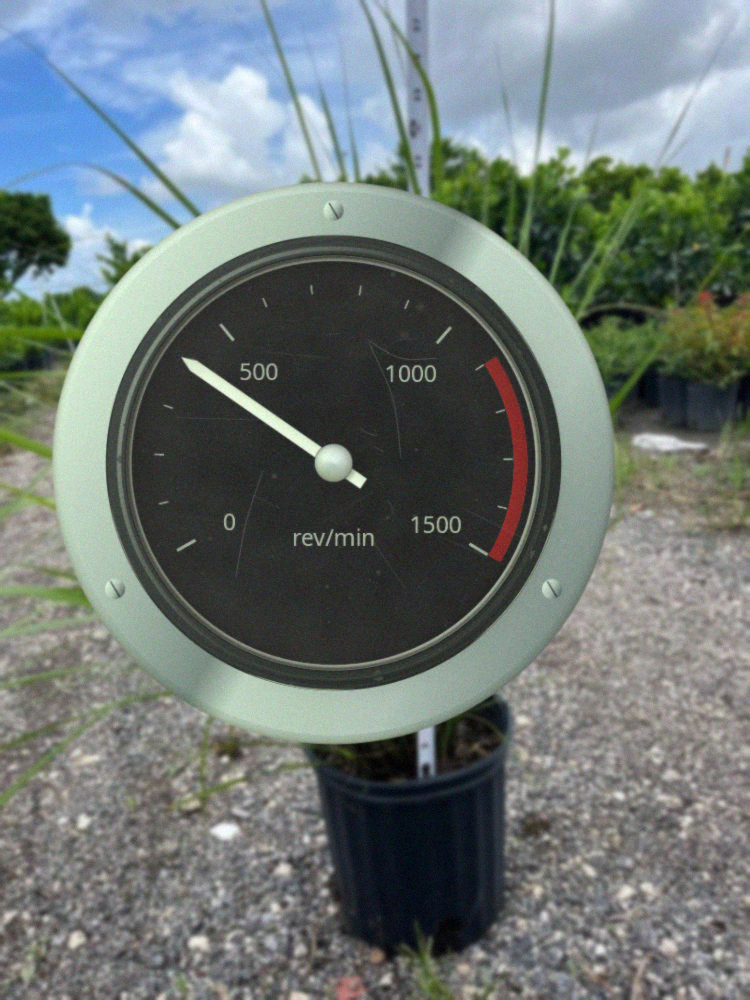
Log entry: 400 rpm
